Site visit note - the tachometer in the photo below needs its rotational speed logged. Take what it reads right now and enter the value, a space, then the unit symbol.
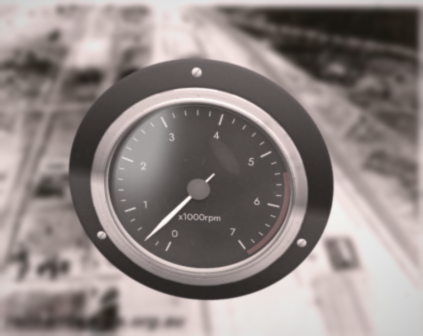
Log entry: 400 rpm
